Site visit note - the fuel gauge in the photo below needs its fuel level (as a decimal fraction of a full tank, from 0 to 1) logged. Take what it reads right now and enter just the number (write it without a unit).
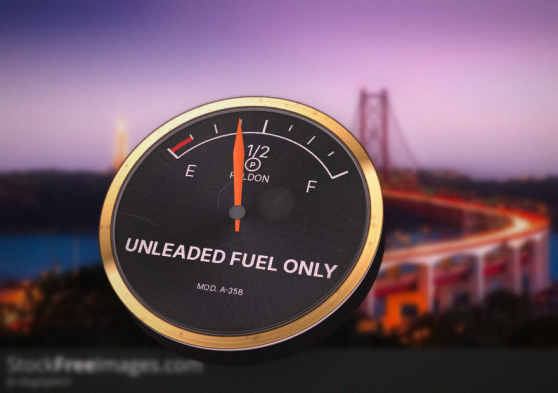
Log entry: 0.375
